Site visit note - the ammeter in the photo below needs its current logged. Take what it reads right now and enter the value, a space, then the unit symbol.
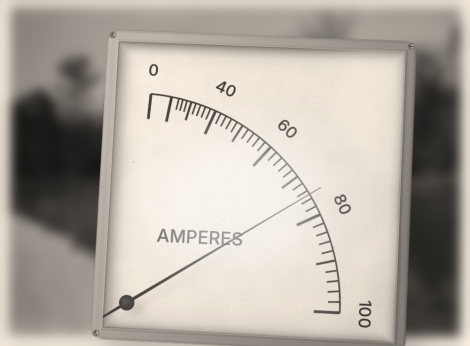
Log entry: 75 A
